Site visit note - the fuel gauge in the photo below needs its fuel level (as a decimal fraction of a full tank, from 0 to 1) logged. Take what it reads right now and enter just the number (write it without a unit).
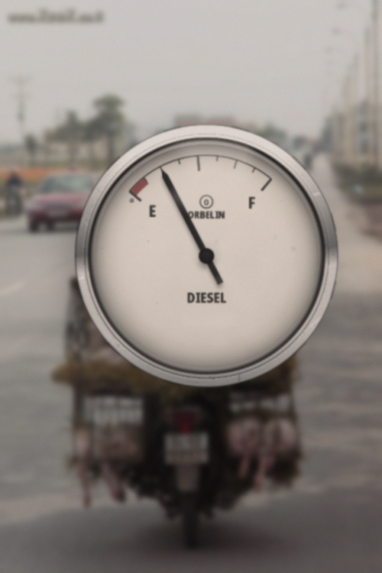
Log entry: 0.25
